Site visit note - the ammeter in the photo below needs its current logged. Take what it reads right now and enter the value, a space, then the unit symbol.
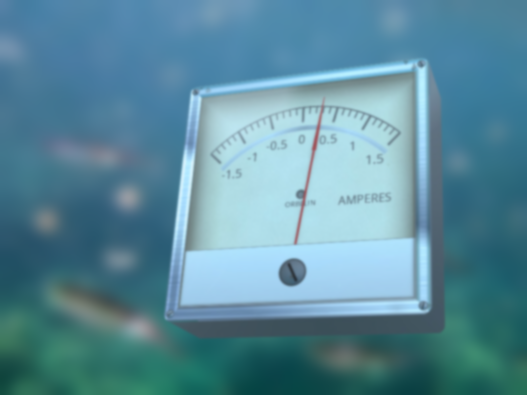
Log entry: 0.3 A
